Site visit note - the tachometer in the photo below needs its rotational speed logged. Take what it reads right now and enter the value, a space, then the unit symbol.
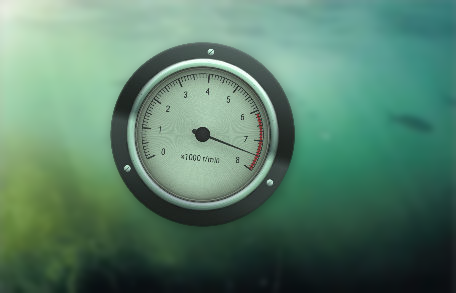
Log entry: 7500 rpm
